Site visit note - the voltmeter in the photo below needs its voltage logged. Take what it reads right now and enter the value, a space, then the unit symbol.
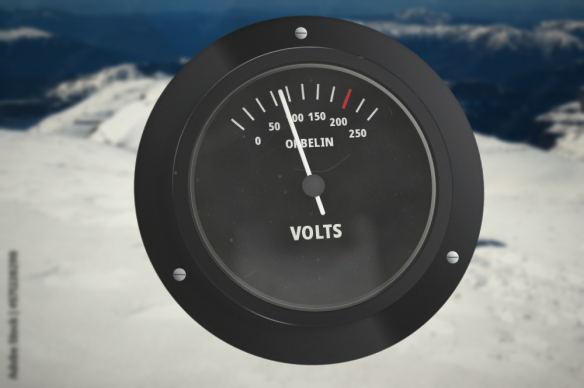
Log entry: 87.5 V
